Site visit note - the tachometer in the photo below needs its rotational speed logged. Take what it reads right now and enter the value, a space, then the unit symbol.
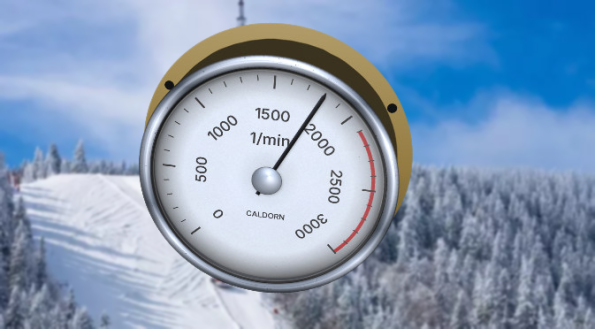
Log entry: 1800 rpm
